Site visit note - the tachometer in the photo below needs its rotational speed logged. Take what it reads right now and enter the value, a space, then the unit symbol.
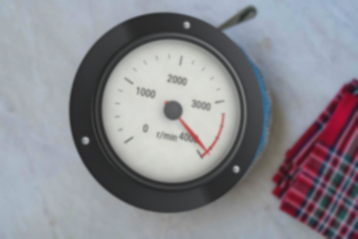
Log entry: 3900 rpm
